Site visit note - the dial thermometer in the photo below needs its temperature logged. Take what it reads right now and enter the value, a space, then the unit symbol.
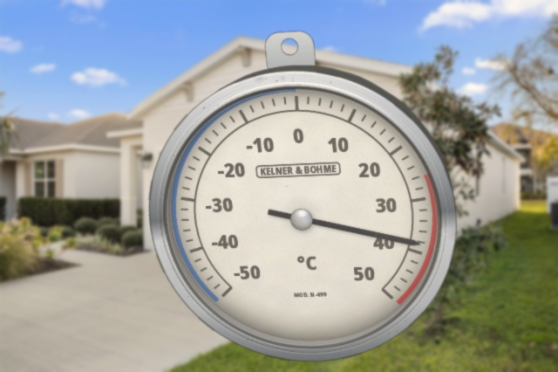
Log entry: 38 °C
